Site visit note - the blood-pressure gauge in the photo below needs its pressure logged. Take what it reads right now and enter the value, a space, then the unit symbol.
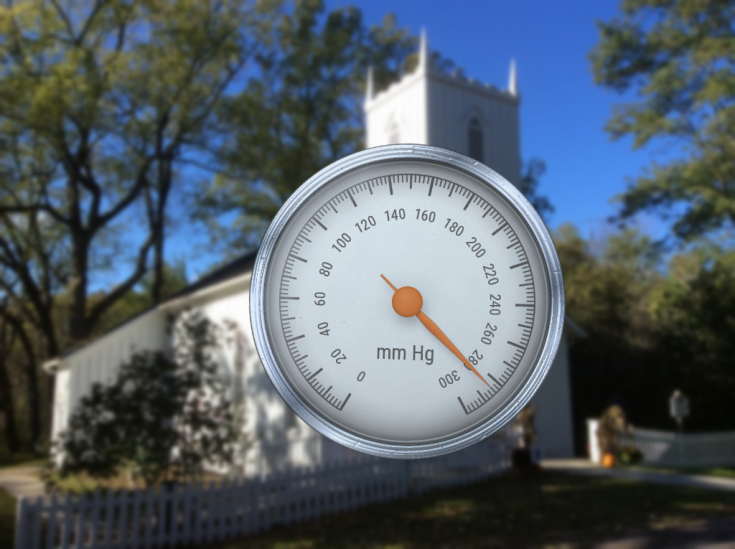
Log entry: 284 mmHg
